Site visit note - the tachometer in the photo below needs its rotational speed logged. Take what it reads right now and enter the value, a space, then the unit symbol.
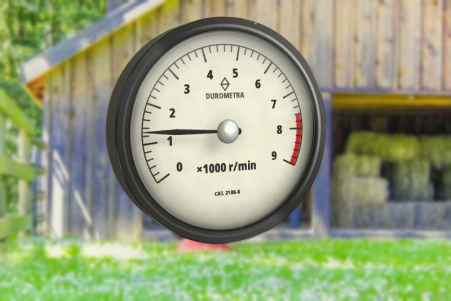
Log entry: 1300 rpm
